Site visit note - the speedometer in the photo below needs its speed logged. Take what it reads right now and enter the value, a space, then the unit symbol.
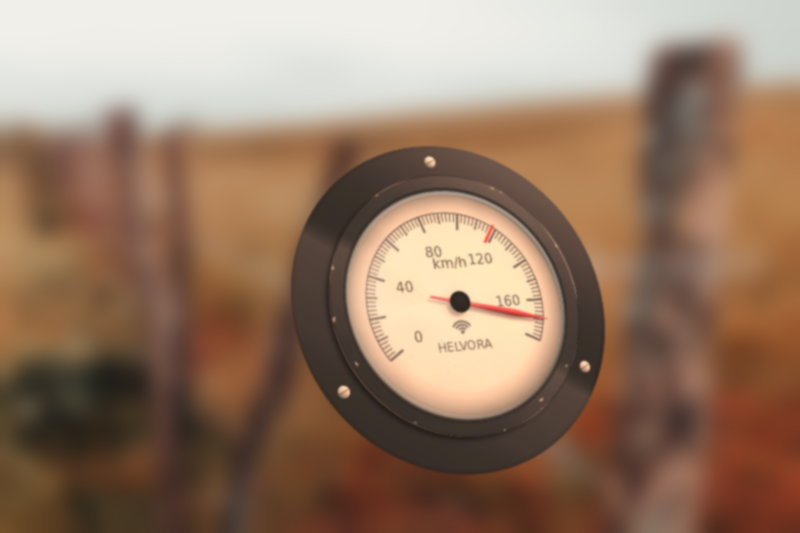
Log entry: 170 km/h
